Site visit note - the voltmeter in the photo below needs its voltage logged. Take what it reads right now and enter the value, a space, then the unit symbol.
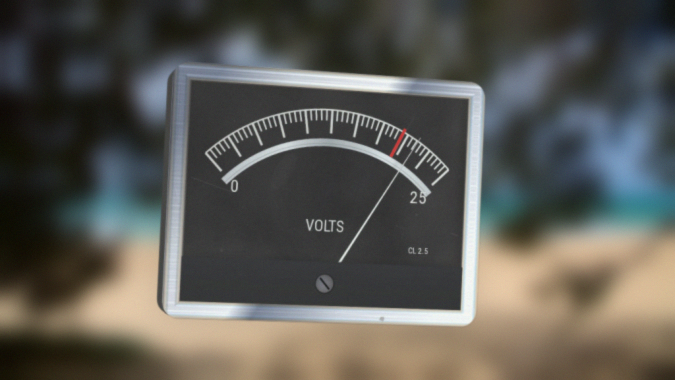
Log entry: 21 V
